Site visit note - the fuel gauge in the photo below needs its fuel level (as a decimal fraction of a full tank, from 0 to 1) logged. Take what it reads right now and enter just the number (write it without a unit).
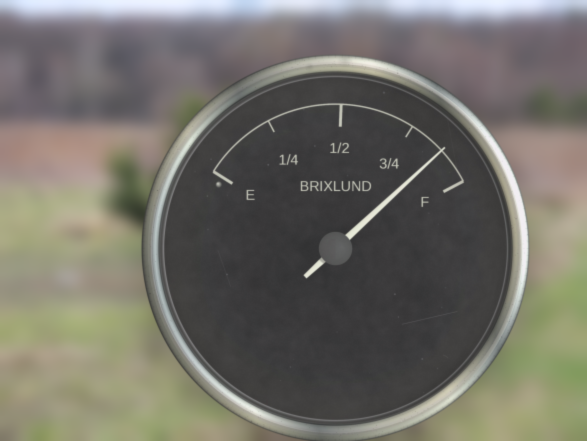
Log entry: 0.875
